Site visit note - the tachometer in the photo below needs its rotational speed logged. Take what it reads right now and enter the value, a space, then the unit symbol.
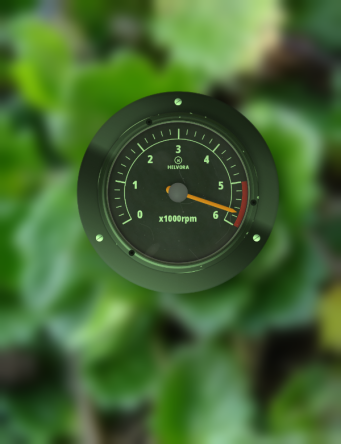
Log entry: 5700 rpm
